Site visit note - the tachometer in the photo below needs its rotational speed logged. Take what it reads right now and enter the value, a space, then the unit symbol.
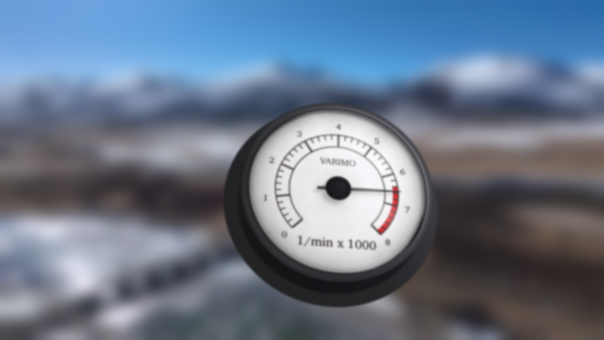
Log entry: 6600 rpm
